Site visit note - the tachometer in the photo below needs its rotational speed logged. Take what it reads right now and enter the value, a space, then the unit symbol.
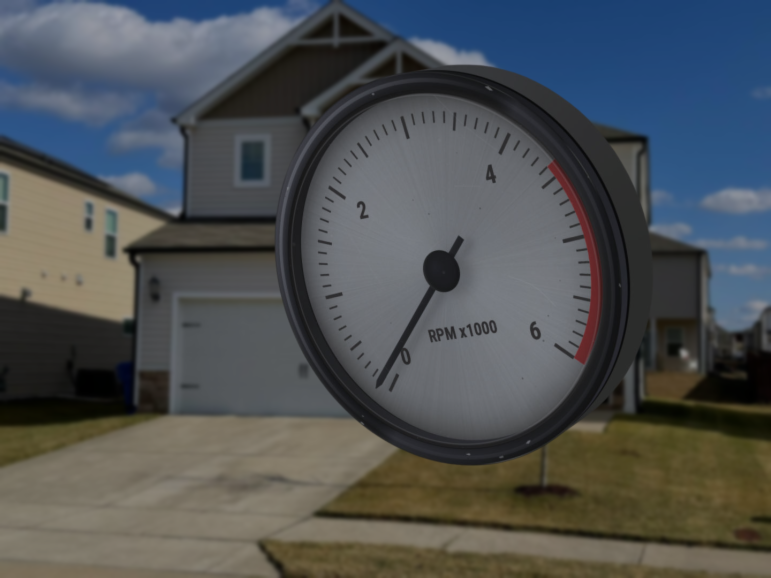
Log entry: 100 rpm
